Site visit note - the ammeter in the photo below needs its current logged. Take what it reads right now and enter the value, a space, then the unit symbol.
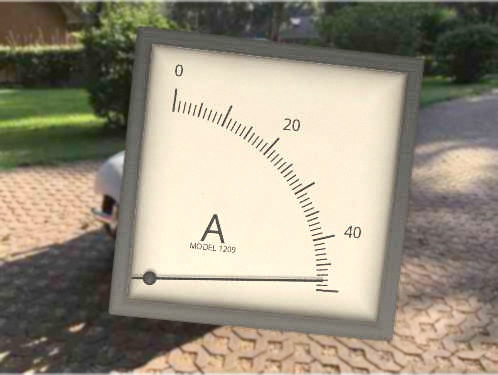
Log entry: 48 A
